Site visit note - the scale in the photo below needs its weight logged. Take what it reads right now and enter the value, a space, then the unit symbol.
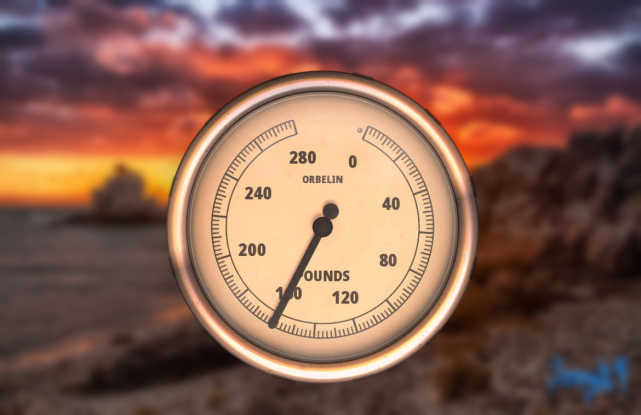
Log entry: 160 lb
